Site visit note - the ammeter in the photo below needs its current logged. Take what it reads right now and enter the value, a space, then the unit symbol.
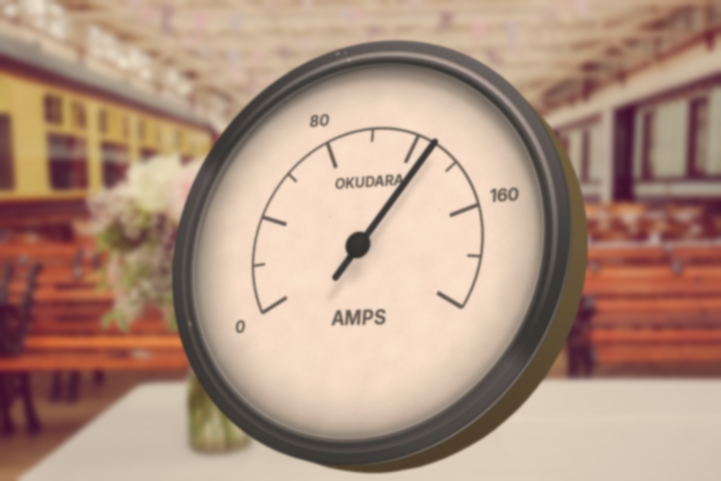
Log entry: 130 A
